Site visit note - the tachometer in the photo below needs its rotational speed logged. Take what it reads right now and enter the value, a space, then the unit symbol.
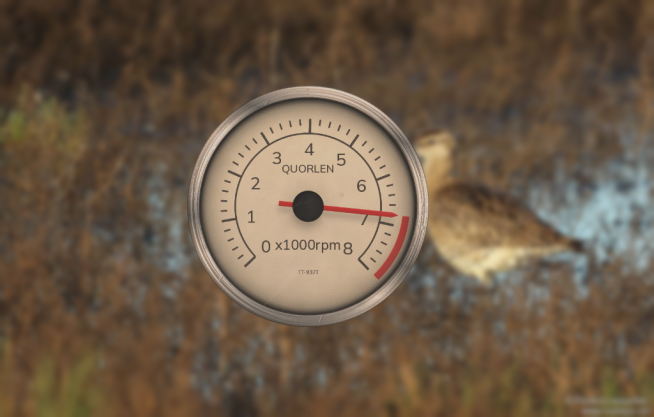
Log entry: 6800 rpm
